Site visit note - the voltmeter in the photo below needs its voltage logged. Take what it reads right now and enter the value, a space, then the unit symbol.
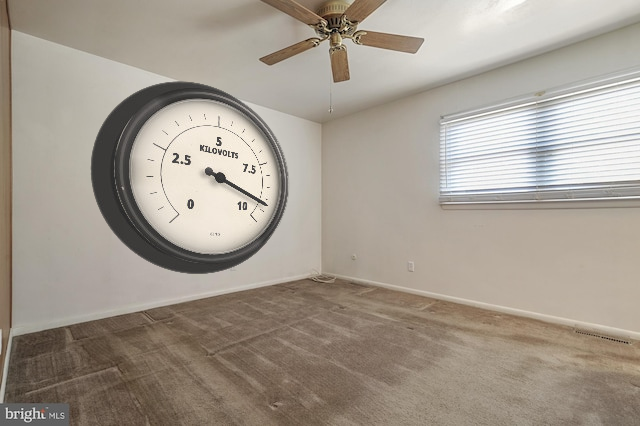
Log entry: 9.25 kV
